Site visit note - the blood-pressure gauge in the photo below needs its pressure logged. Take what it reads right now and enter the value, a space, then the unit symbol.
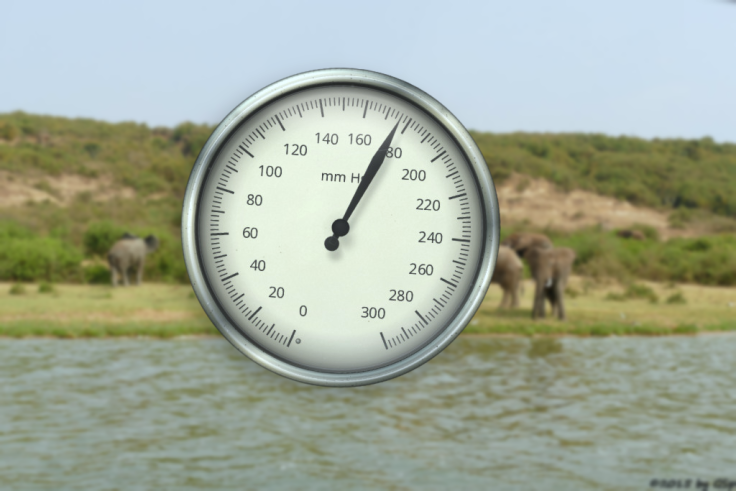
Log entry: 176 mmHg
